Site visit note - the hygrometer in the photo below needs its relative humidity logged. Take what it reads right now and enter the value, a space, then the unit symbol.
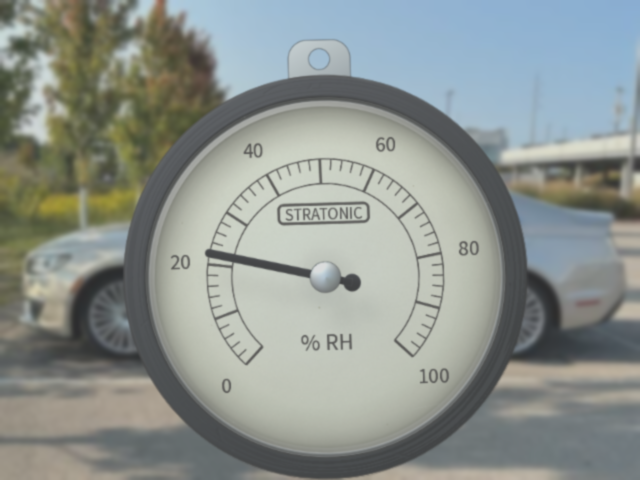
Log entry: 22 %
